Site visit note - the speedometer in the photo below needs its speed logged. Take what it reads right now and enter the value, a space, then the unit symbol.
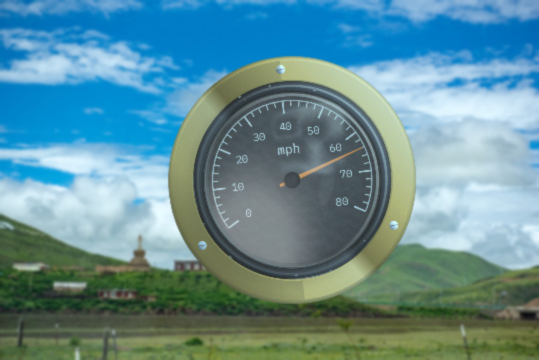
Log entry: 64 mph
